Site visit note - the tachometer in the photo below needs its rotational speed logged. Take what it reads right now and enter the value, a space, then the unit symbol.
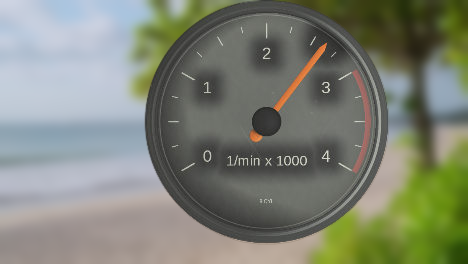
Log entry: 2625 rpm
